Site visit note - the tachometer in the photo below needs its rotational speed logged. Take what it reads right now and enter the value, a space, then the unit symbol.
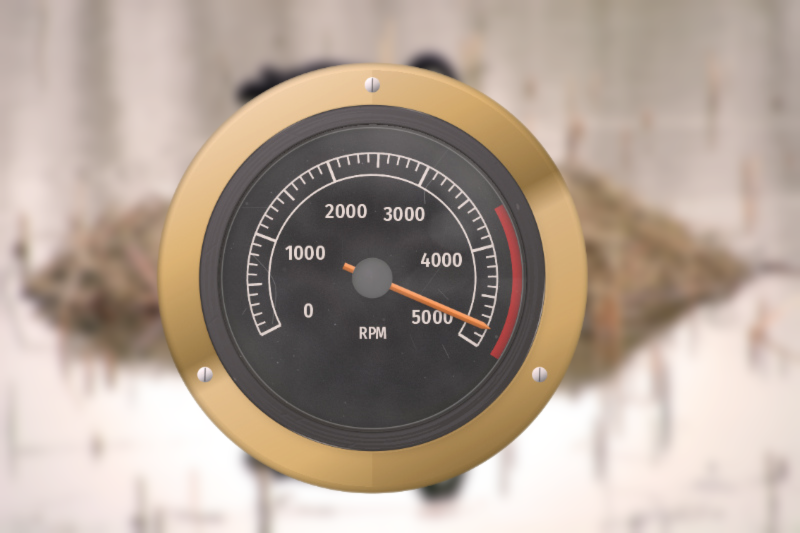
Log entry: 4800 rpm
